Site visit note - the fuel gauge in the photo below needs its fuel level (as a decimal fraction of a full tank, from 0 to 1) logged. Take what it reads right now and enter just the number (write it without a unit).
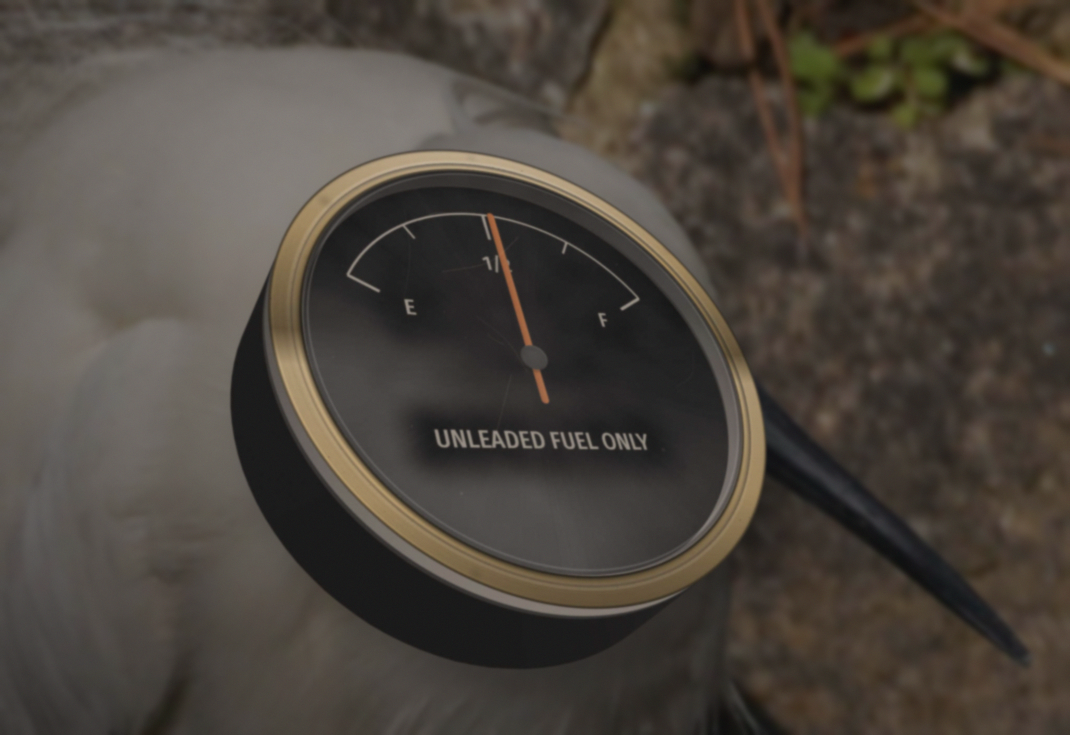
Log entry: 0.5
